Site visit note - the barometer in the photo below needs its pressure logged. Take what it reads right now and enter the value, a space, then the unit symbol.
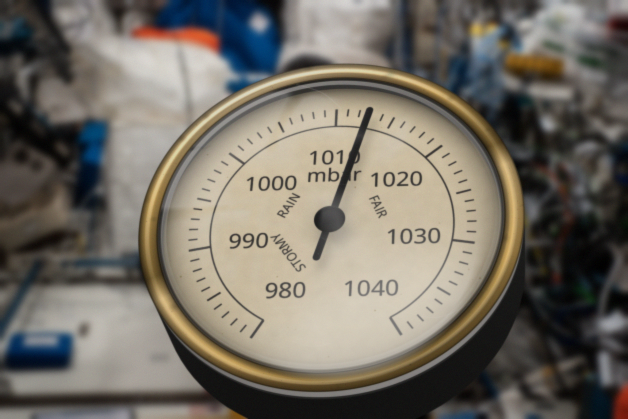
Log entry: 1013 mbar
